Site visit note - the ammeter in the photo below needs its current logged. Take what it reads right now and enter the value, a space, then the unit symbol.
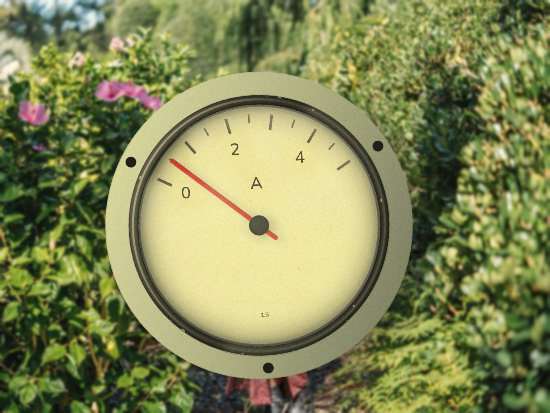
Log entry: 0.5 A
